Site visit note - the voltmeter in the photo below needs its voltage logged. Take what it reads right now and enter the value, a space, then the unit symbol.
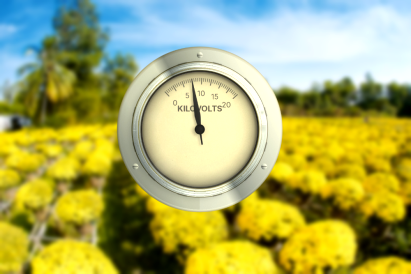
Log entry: 7.5 kV
